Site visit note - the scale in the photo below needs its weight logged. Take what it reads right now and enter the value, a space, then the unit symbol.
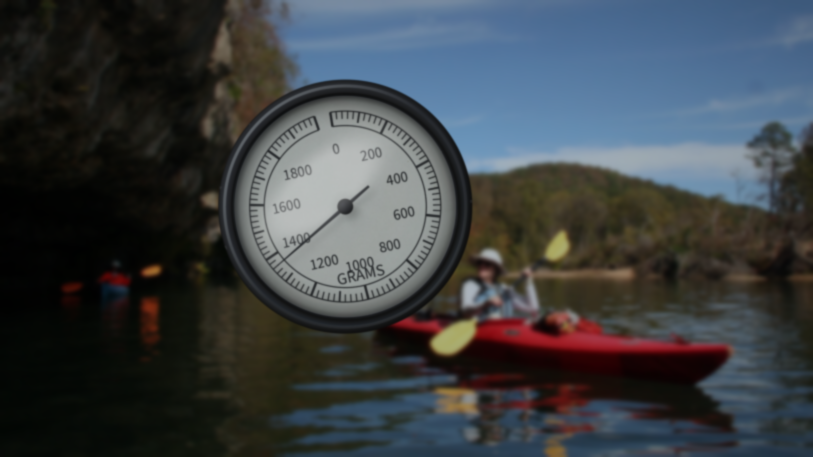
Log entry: 1360 g
